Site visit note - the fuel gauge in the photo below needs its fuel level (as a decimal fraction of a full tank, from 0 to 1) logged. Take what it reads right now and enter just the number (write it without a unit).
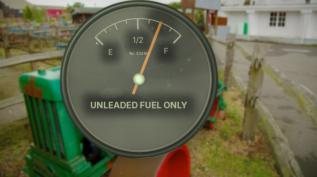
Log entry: 0.75
